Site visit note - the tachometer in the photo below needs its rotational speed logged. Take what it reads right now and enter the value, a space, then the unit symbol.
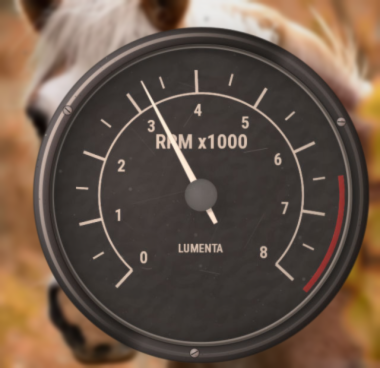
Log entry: 3250 rpm
